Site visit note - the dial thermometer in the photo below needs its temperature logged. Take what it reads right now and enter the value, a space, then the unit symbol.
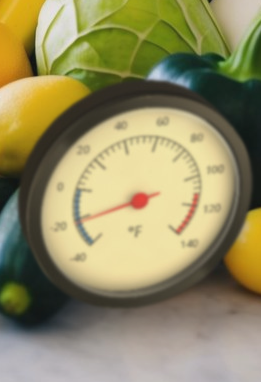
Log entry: -20 °F
